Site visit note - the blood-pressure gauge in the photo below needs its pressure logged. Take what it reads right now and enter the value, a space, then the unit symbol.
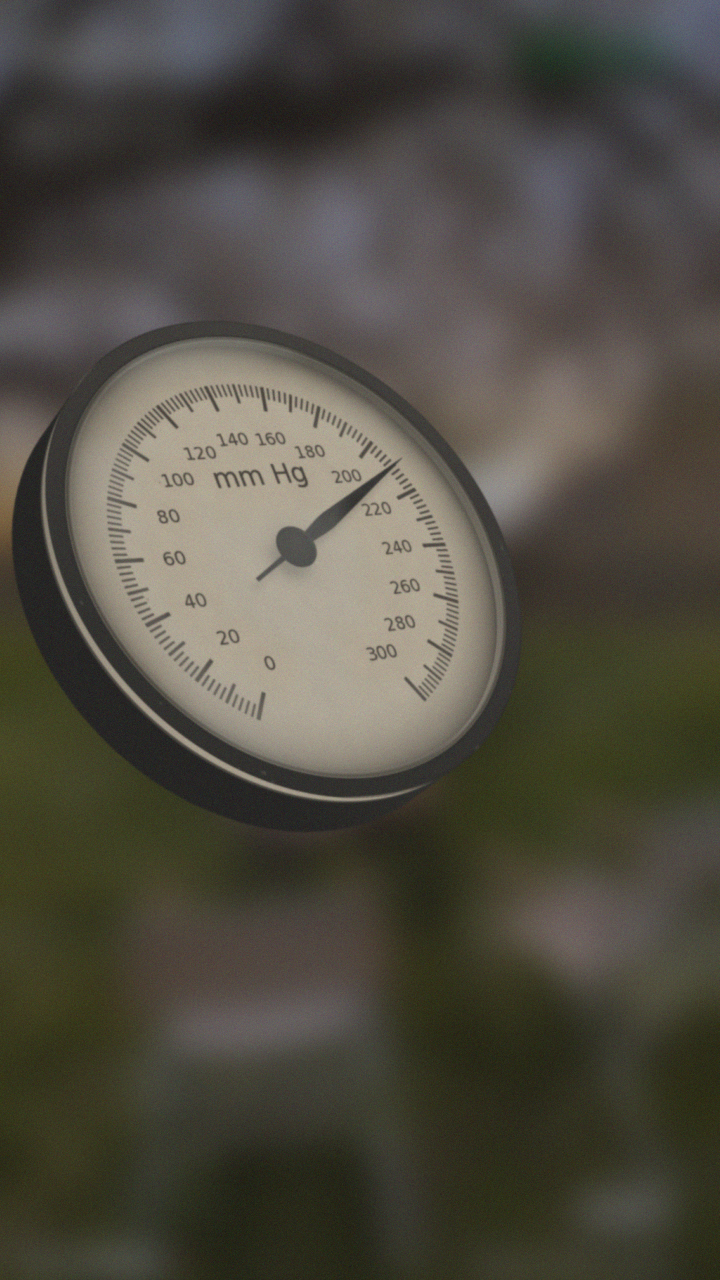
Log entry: 210 mmHg
